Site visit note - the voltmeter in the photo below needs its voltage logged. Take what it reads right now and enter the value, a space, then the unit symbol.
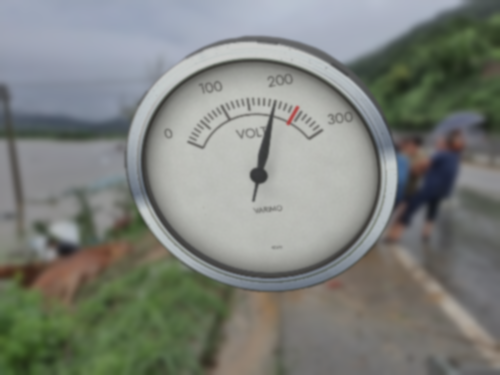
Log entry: 200 V
